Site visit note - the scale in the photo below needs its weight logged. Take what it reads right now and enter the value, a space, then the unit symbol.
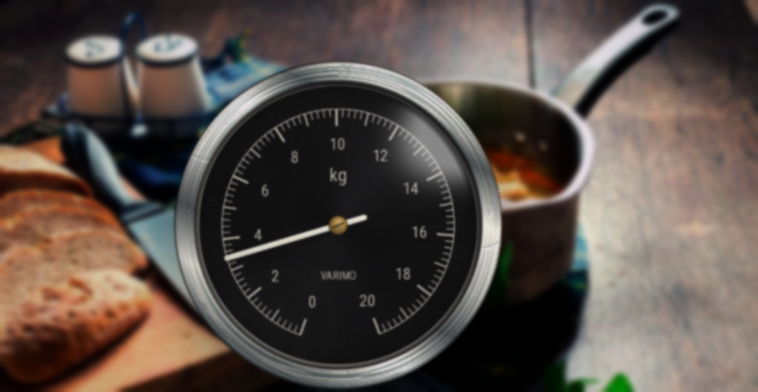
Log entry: 3.4 kg
